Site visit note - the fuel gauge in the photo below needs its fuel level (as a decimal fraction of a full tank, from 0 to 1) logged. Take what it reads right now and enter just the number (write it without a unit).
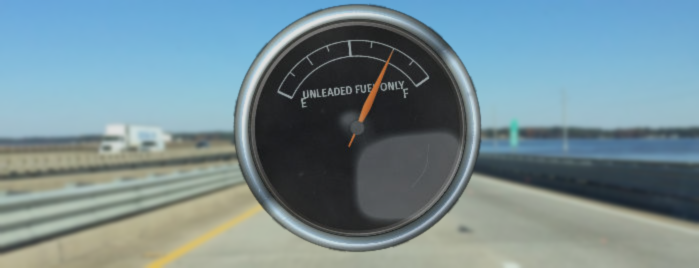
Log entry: 0.75
